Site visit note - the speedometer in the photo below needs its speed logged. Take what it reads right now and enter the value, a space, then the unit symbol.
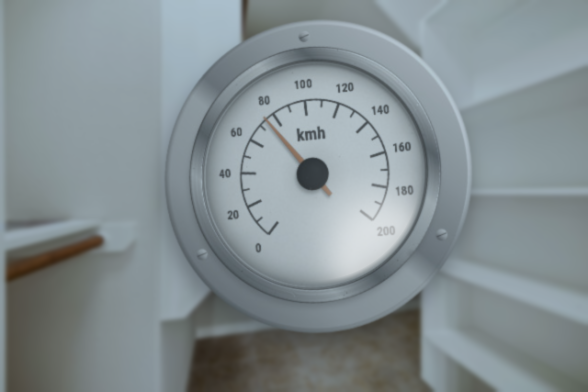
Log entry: 75 km/h
